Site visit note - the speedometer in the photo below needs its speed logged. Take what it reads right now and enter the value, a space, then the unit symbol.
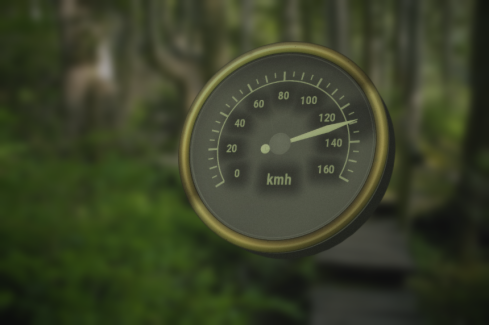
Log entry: 130 km/h
